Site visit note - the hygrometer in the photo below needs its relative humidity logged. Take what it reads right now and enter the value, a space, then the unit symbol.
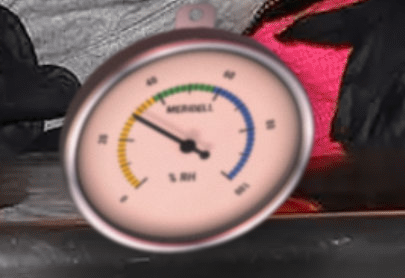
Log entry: 30 %
